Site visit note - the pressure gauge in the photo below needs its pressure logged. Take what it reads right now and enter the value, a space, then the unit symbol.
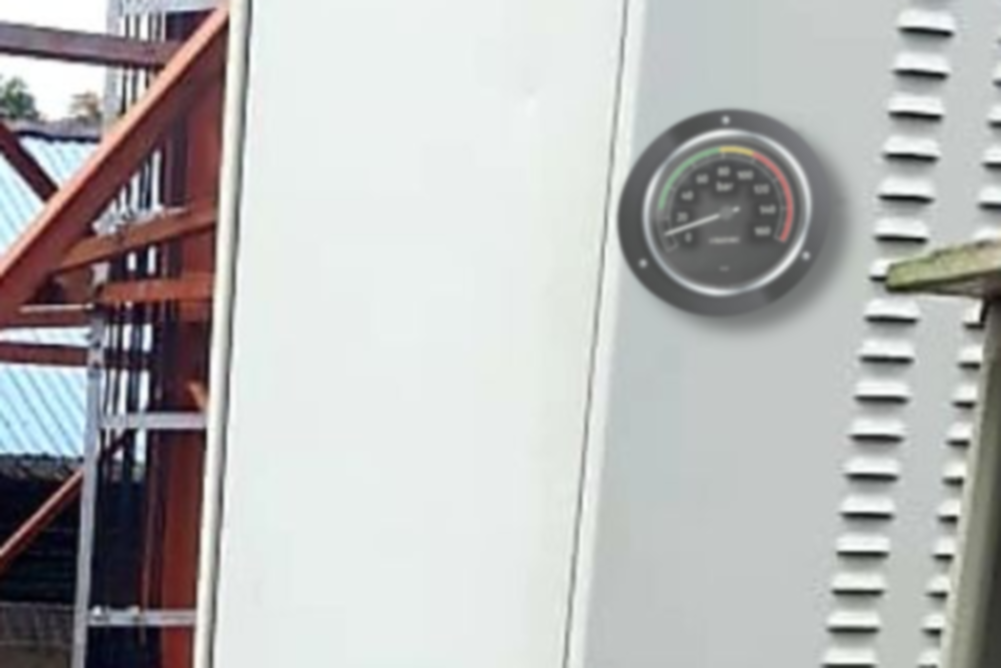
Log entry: 10 bar
